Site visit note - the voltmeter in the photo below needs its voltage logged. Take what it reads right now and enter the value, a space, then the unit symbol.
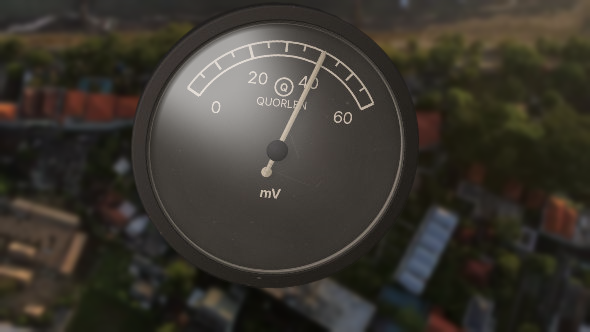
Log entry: 40 mV
